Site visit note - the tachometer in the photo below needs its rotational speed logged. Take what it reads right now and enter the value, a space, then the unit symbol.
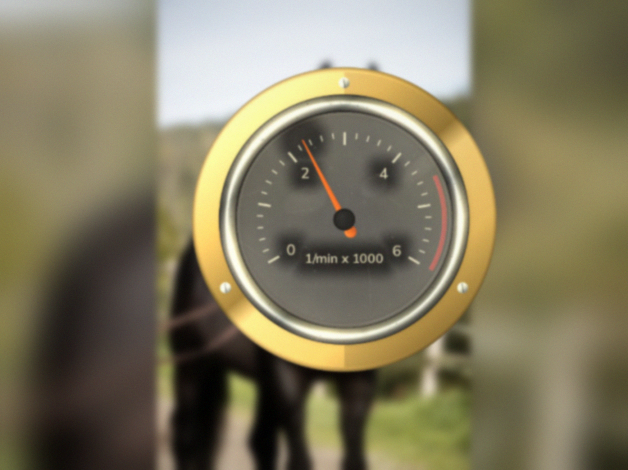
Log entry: 2300 rpm
